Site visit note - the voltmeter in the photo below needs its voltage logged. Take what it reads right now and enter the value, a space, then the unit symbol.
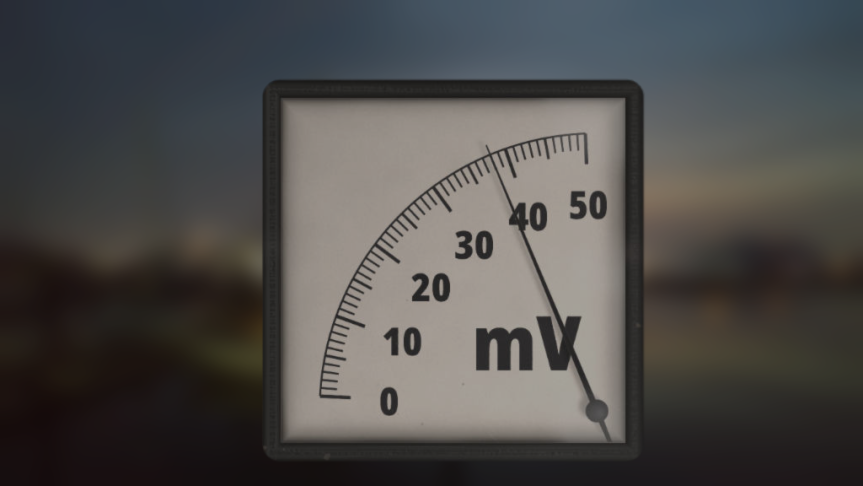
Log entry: 38 mV
